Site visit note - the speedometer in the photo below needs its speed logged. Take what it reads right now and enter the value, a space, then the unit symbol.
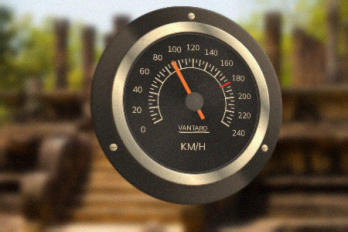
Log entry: 90 km/h
